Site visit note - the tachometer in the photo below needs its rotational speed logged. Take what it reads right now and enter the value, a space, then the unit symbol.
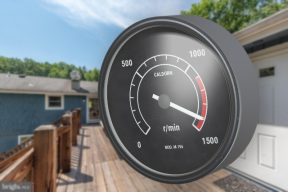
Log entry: 1400 rpm
